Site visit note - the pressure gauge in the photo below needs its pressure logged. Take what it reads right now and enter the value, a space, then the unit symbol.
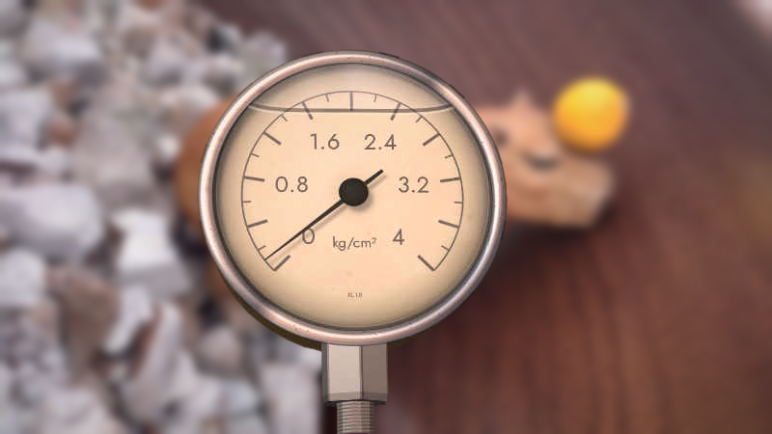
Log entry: 0.1 kg/cm²
